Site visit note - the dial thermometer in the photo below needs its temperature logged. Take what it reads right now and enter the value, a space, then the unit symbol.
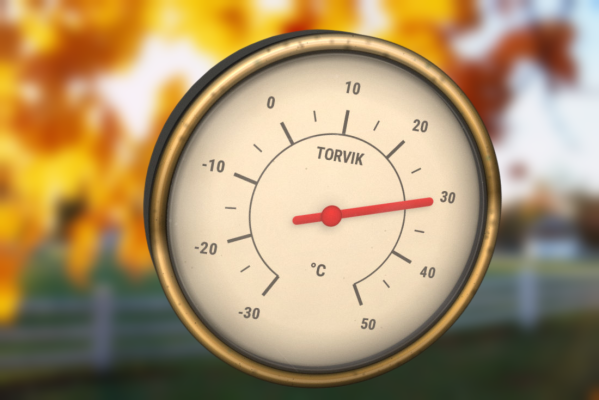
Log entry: 30 °C
